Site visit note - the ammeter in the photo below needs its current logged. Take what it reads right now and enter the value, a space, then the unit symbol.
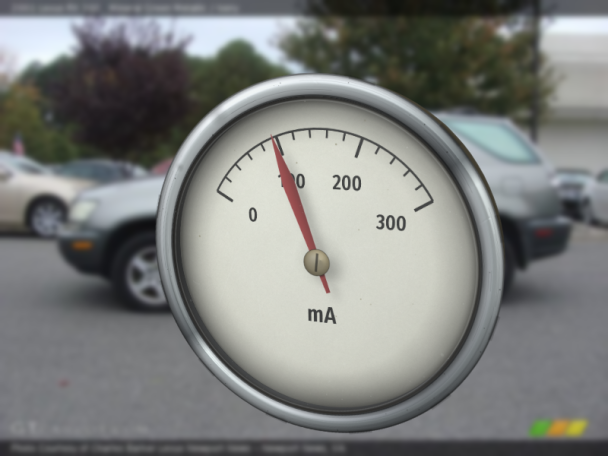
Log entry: 100 mA
